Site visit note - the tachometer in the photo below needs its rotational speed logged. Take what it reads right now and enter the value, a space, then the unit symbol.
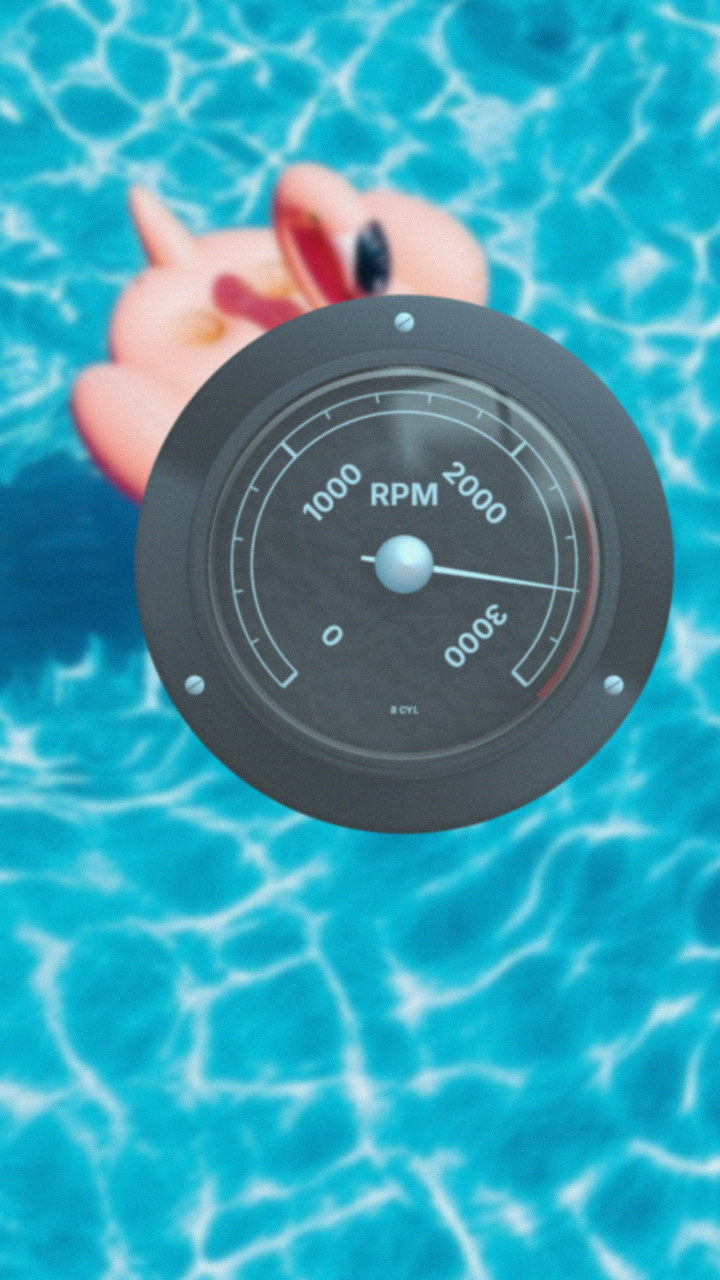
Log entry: 2600 rpm
